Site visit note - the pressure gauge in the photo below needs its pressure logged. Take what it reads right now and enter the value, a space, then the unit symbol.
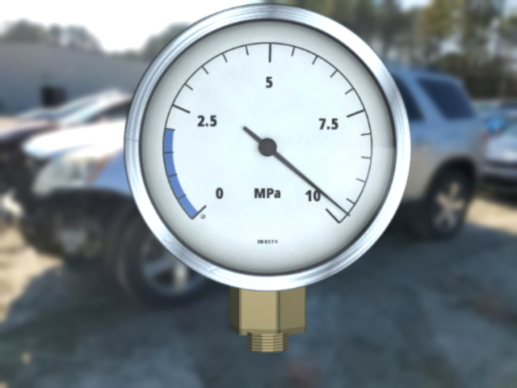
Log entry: 9.75 MPa
